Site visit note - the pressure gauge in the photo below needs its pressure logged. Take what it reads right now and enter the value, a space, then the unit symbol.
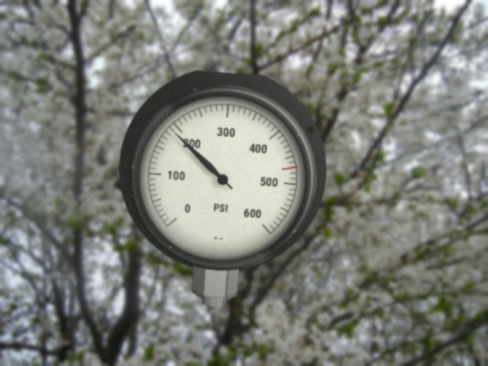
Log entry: 190 psi
